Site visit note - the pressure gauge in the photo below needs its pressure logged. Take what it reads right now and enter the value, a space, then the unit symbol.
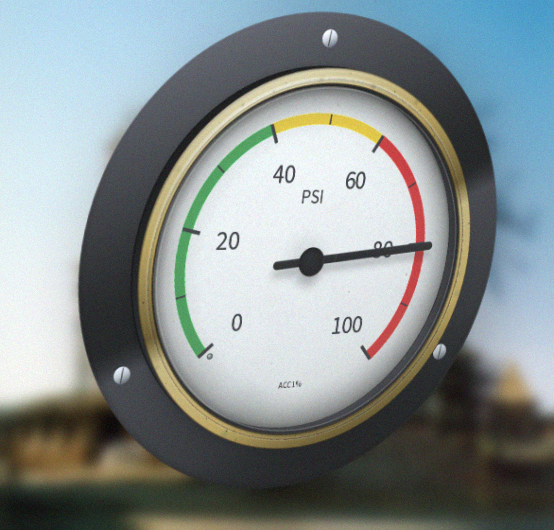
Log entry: 80 psi
